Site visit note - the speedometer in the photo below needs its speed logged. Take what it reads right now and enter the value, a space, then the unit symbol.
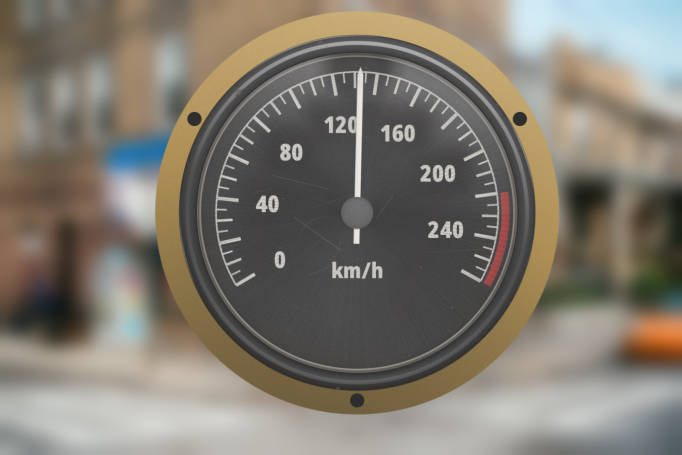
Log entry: 132.5 km/h
